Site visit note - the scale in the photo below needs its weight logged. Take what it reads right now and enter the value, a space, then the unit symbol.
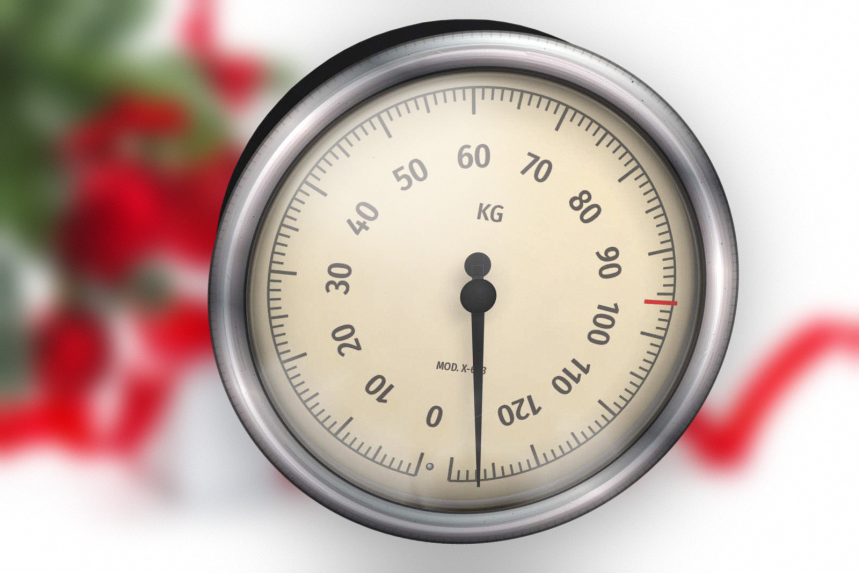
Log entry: 127 kg
